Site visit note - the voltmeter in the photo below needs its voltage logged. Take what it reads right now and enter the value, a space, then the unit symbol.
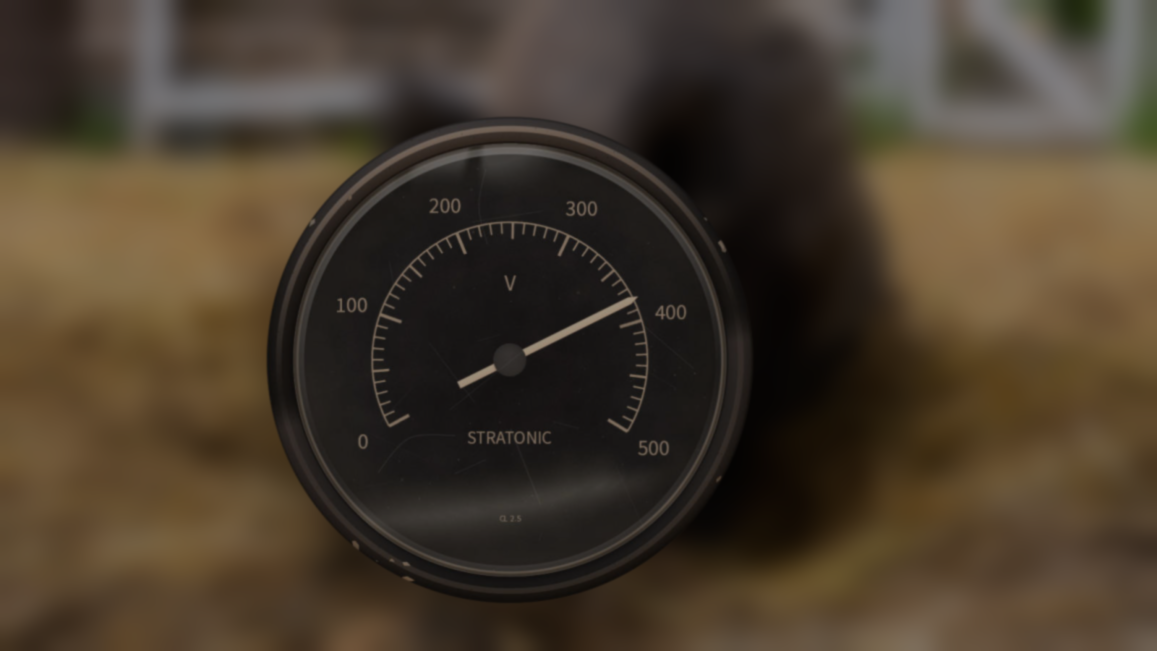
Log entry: 380 V
